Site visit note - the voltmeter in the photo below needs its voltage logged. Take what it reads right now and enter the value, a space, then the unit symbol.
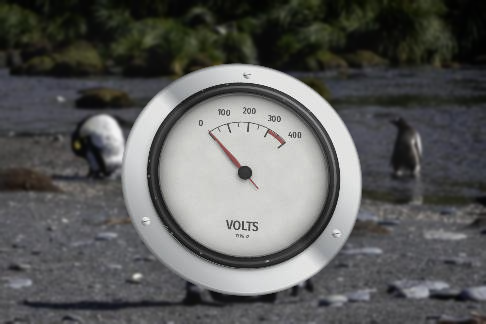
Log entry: 0 V
